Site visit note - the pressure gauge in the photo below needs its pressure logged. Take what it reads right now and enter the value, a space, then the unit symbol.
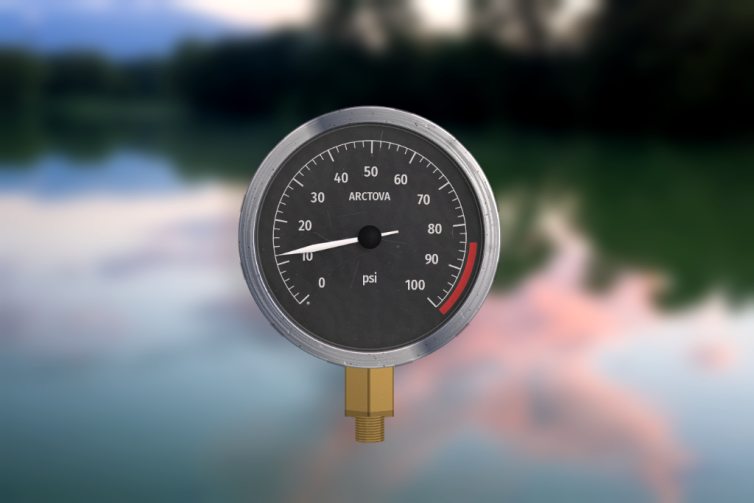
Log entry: 12 psi
